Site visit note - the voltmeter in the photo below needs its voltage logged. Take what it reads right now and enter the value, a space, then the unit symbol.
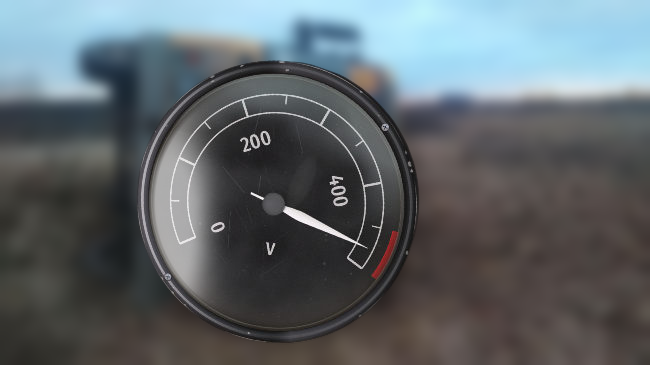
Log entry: 475 V
